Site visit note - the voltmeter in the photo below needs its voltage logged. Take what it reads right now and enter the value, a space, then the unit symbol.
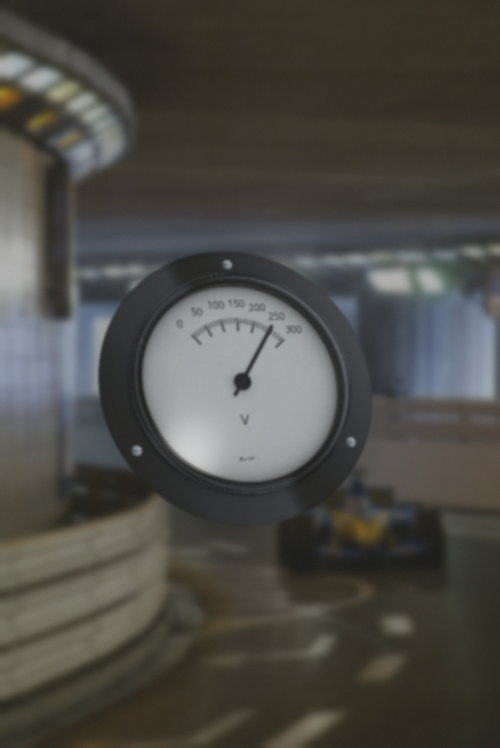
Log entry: 250 V
